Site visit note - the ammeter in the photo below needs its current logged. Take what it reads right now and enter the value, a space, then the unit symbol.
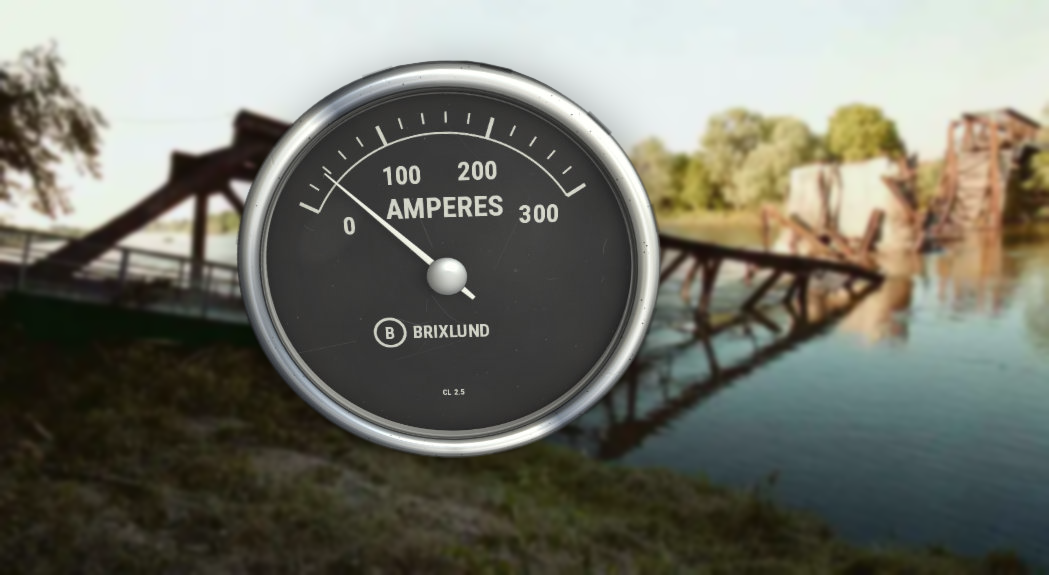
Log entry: 40 A
